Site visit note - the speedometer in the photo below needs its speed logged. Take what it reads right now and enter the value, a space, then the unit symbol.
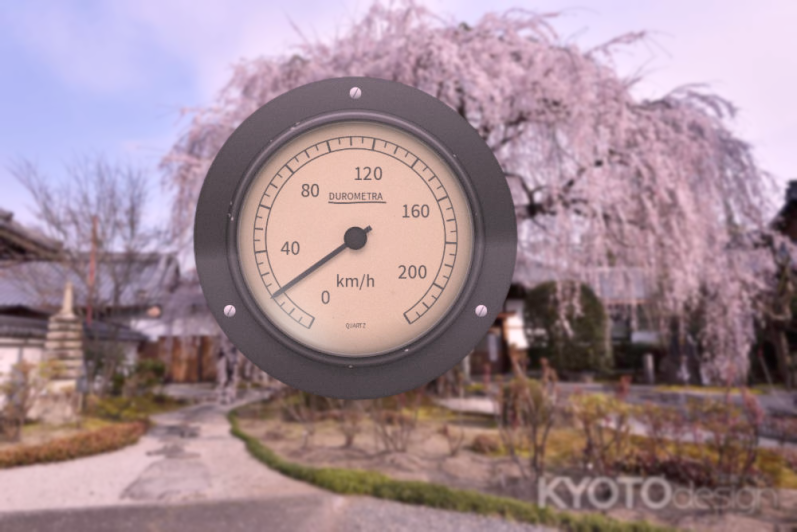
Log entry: 20 km/h
